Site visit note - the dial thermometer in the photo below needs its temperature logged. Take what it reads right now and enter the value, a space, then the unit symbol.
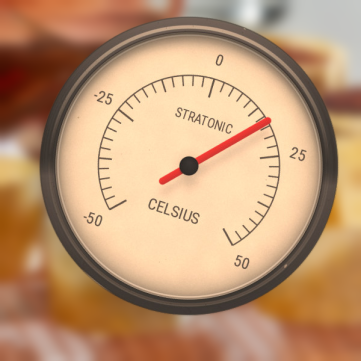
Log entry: 16.25 °C
